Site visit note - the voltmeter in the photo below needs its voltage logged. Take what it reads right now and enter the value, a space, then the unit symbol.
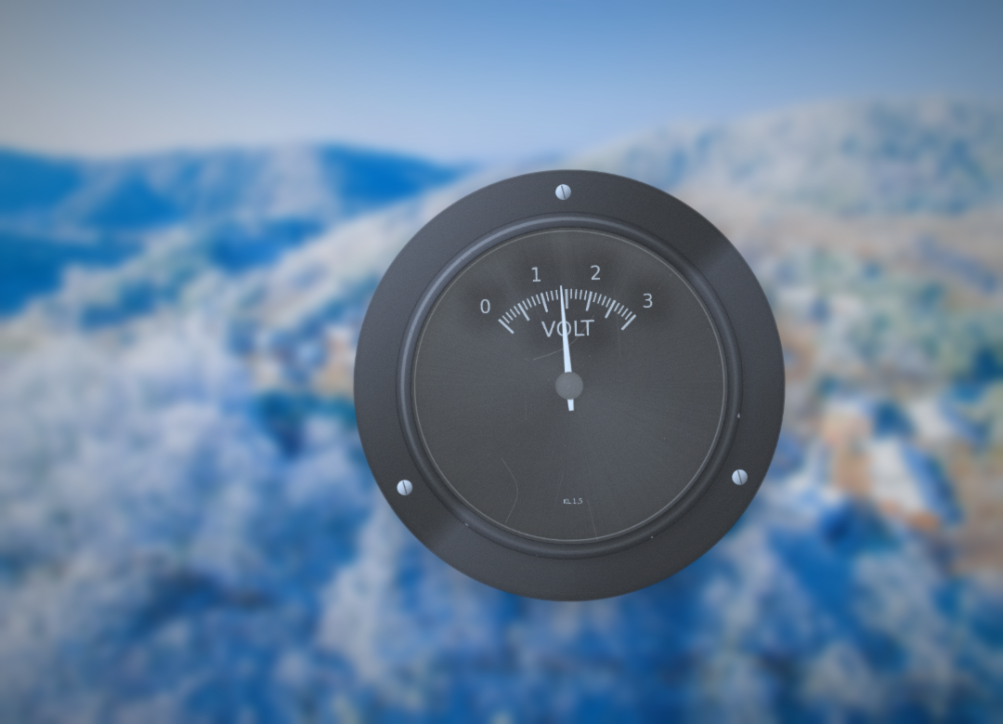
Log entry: 1.4 V
